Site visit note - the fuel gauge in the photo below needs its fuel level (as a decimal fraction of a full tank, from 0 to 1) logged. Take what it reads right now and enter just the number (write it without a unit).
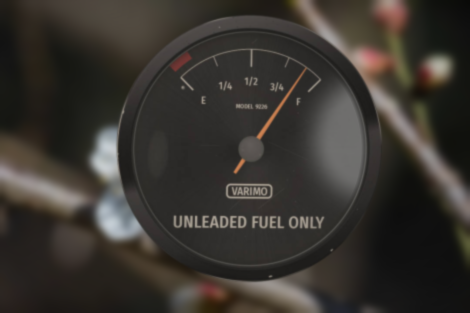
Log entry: 0.875
